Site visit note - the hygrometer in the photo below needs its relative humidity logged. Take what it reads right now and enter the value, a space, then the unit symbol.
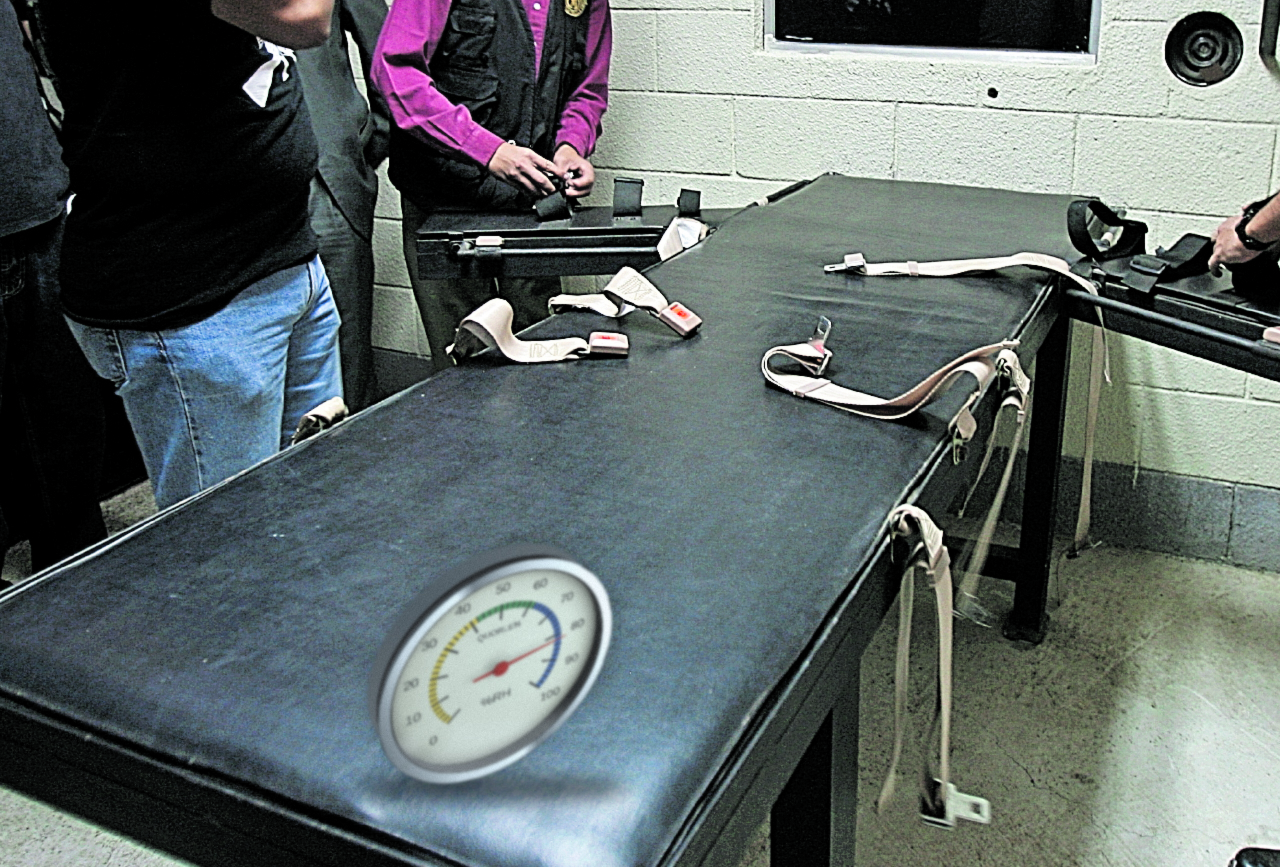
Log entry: 80 %
